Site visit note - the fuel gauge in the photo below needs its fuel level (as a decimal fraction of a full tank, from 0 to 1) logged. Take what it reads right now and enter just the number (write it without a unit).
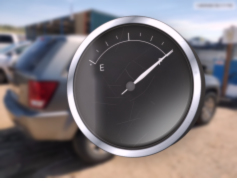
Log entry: 1
